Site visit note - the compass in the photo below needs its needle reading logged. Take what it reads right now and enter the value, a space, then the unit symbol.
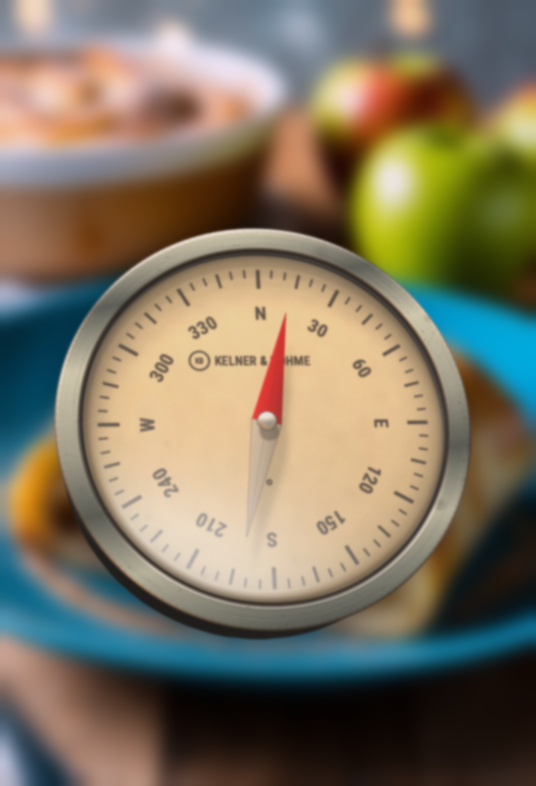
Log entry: 12.5 °
